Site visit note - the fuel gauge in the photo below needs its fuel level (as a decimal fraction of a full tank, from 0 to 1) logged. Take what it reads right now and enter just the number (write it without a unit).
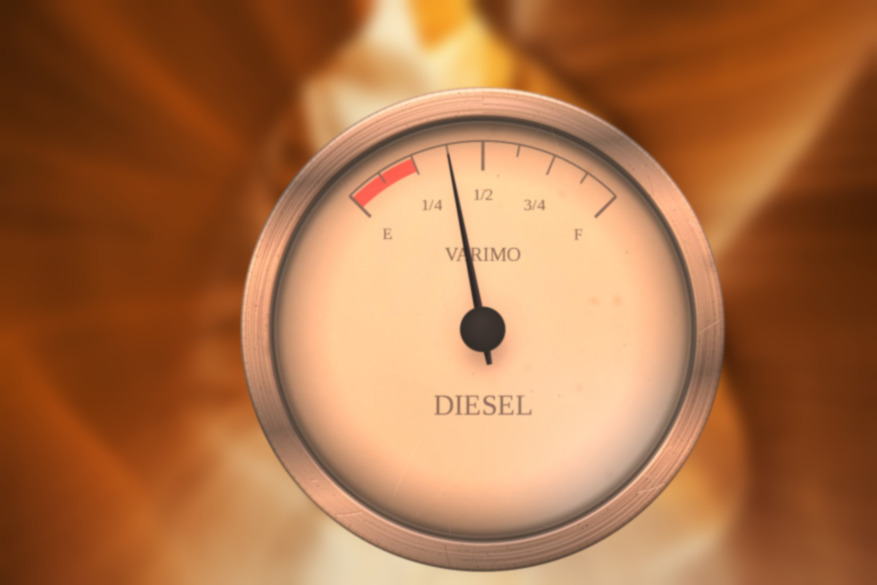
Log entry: 0.375
